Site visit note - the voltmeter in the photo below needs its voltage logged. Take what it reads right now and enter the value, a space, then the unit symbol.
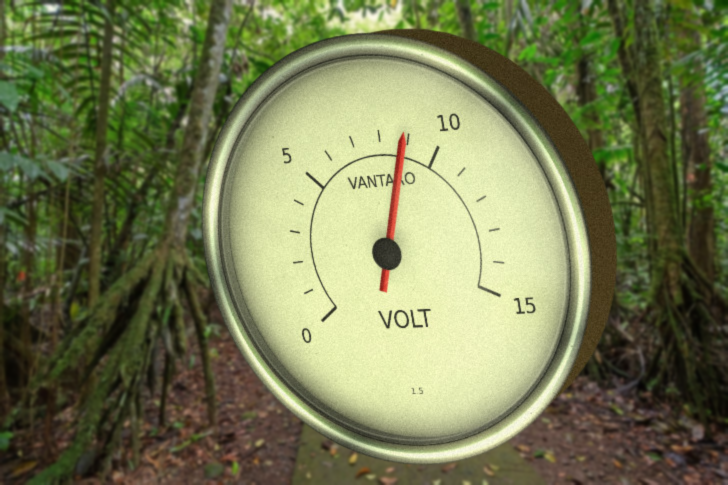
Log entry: 9 V
